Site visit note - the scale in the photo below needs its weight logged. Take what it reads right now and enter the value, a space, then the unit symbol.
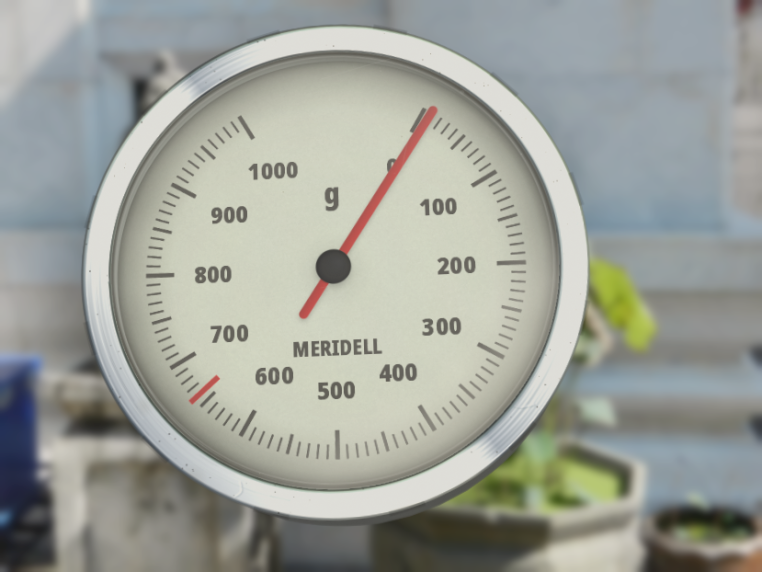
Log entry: 10 g
